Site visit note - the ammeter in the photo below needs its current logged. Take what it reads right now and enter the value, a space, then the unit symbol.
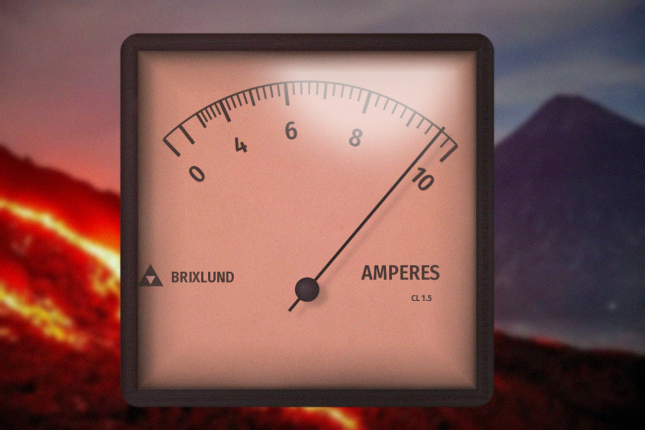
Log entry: 9.6 A
